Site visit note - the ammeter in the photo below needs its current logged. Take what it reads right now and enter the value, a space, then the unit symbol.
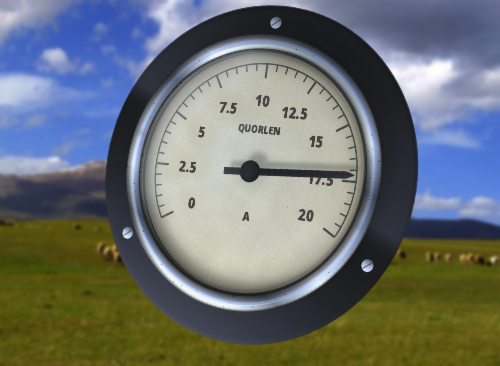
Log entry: 17.25 A
